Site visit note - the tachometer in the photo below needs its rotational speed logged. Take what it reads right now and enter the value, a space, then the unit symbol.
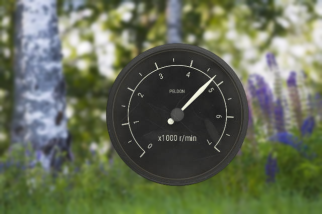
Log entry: 4750 rpm
